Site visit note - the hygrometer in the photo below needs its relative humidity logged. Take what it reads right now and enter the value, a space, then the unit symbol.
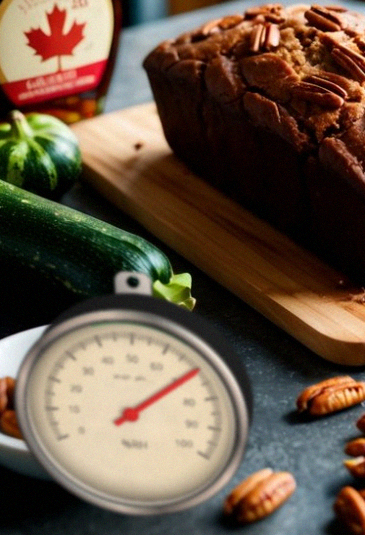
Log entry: 70 %
